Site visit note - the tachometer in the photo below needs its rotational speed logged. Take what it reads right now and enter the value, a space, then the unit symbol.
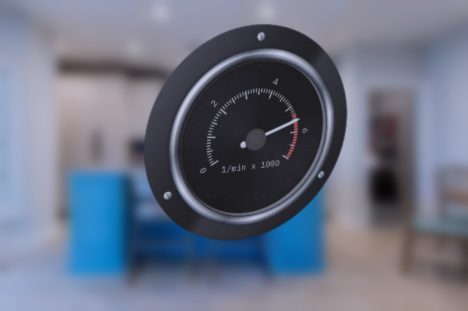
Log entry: 5500 rpm
